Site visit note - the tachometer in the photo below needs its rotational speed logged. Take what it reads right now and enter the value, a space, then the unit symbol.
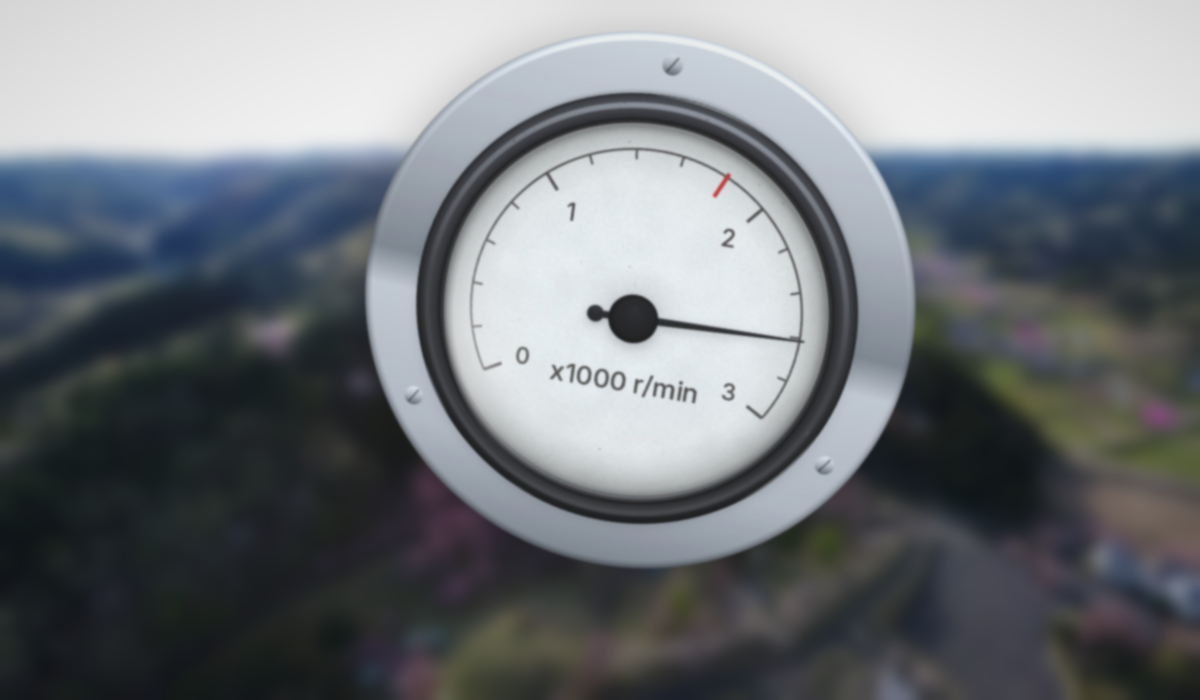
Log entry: 2600 rpm
